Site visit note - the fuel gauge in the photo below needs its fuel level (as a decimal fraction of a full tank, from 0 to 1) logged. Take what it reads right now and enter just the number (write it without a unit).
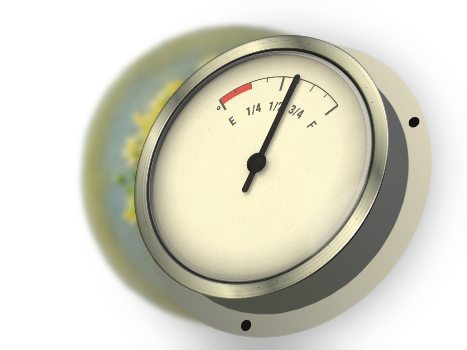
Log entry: 0.625
